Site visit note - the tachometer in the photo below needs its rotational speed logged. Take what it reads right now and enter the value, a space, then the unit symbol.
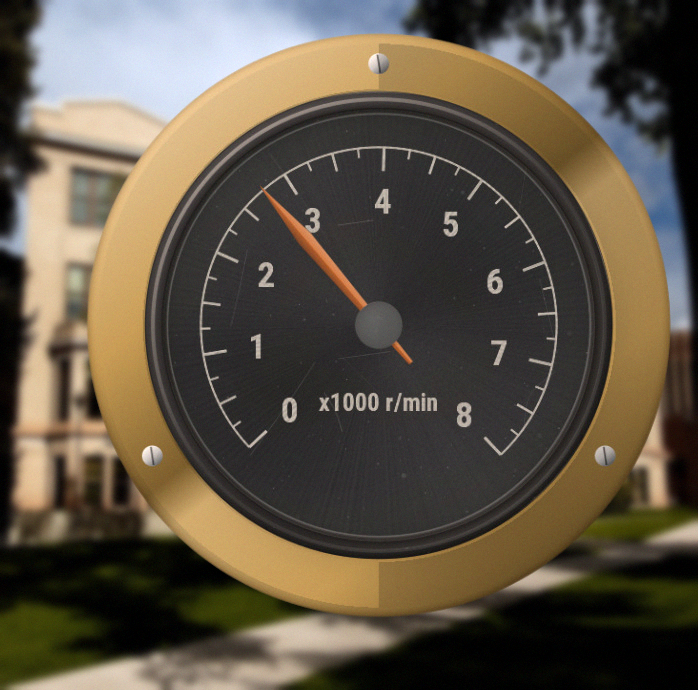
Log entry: 2750 rpm
